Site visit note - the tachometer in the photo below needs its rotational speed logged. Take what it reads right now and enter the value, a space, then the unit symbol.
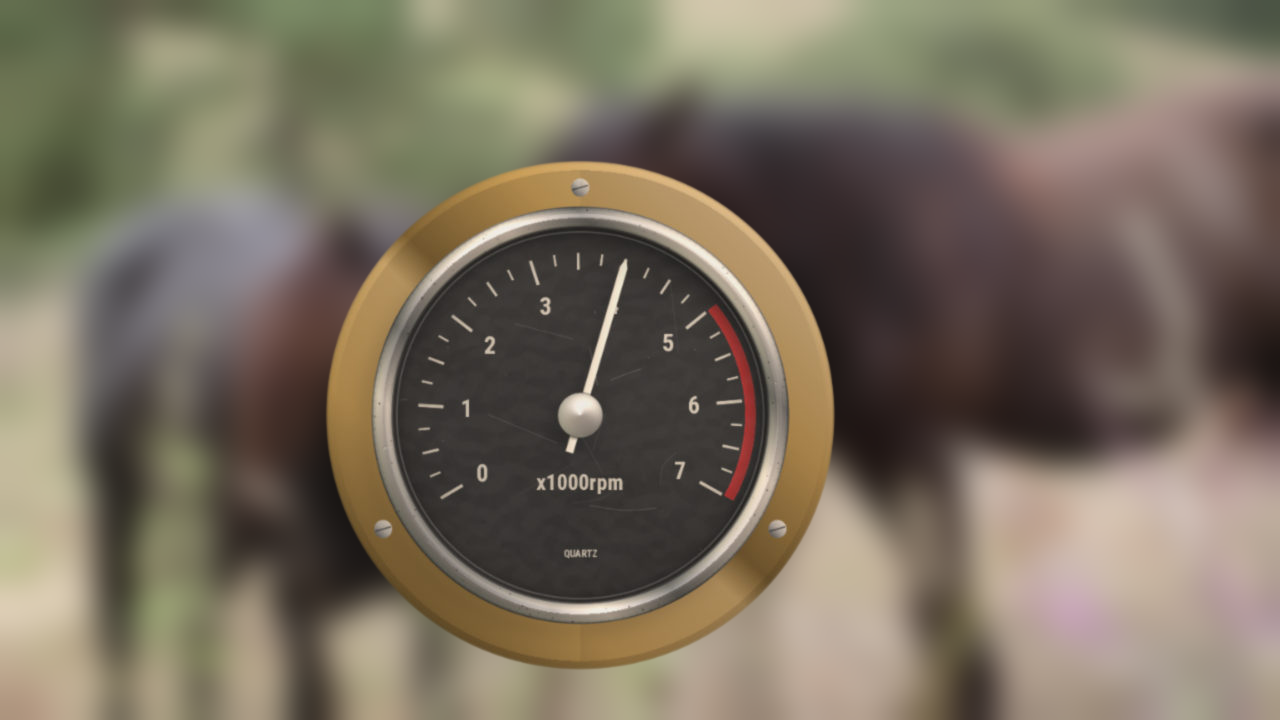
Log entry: 4000 rpm
